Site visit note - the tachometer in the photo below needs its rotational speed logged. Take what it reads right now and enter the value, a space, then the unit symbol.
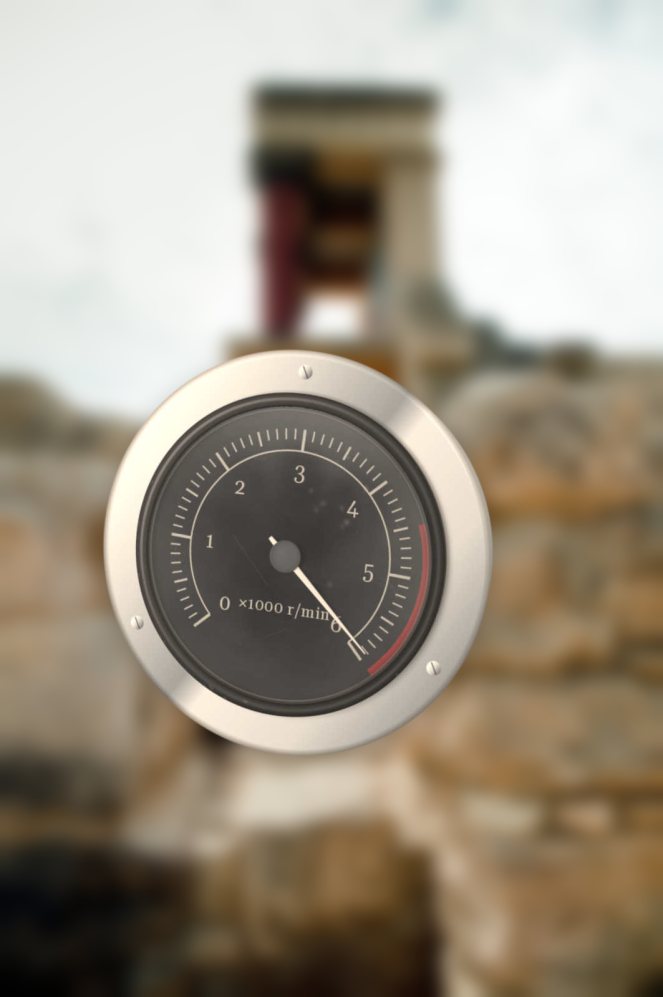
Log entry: 5900 rpm
